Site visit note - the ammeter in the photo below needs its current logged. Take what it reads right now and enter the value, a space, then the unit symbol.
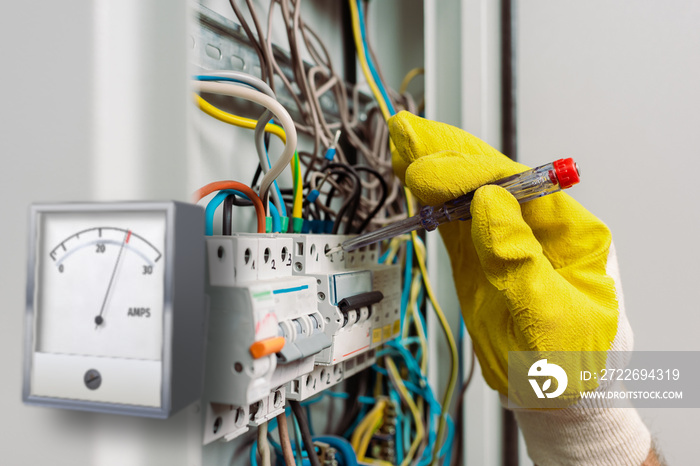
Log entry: 25 A
